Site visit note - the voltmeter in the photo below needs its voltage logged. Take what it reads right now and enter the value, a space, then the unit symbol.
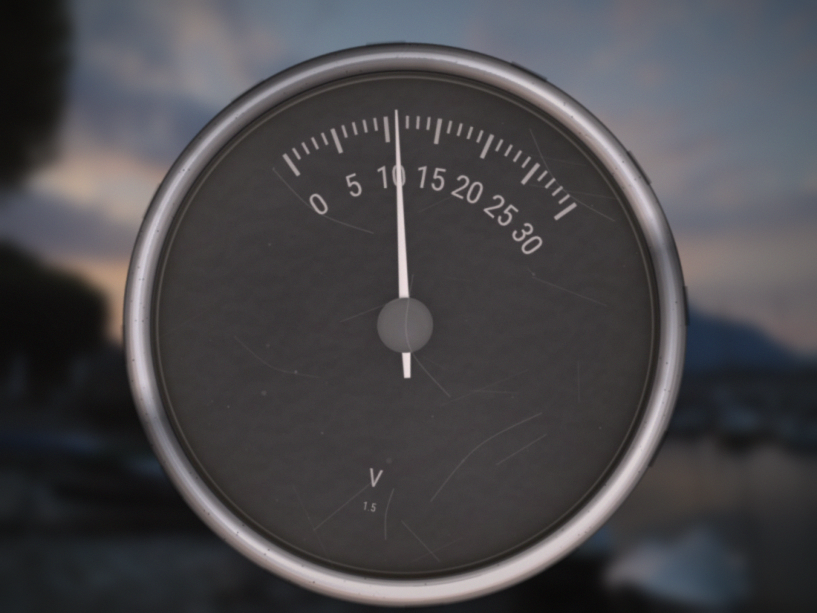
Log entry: 11 V
